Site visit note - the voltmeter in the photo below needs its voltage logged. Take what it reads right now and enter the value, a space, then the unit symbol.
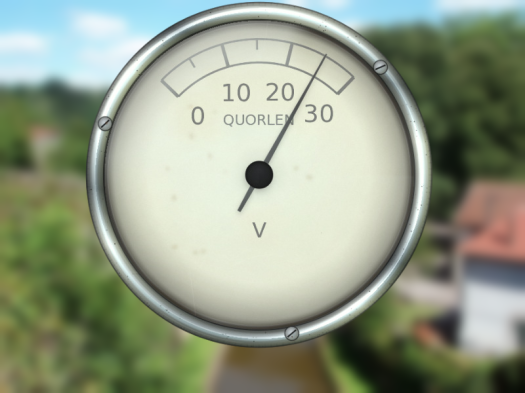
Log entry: 25 V
